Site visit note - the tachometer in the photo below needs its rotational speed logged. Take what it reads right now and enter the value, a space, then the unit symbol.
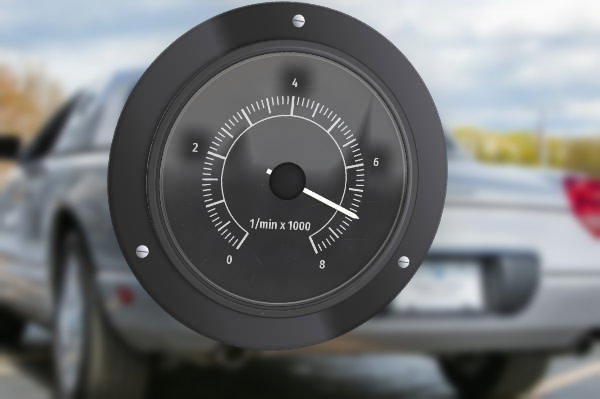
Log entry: 7000 rpm
